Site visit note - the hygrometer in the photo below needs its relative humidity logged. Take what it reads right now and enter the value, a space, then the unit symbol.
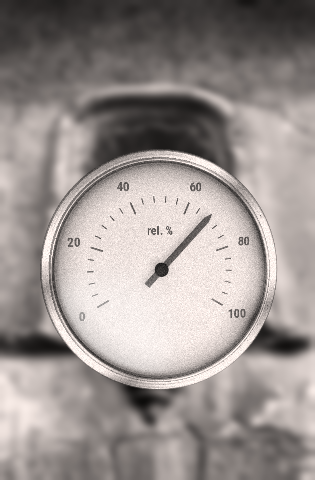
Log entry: 68 %
